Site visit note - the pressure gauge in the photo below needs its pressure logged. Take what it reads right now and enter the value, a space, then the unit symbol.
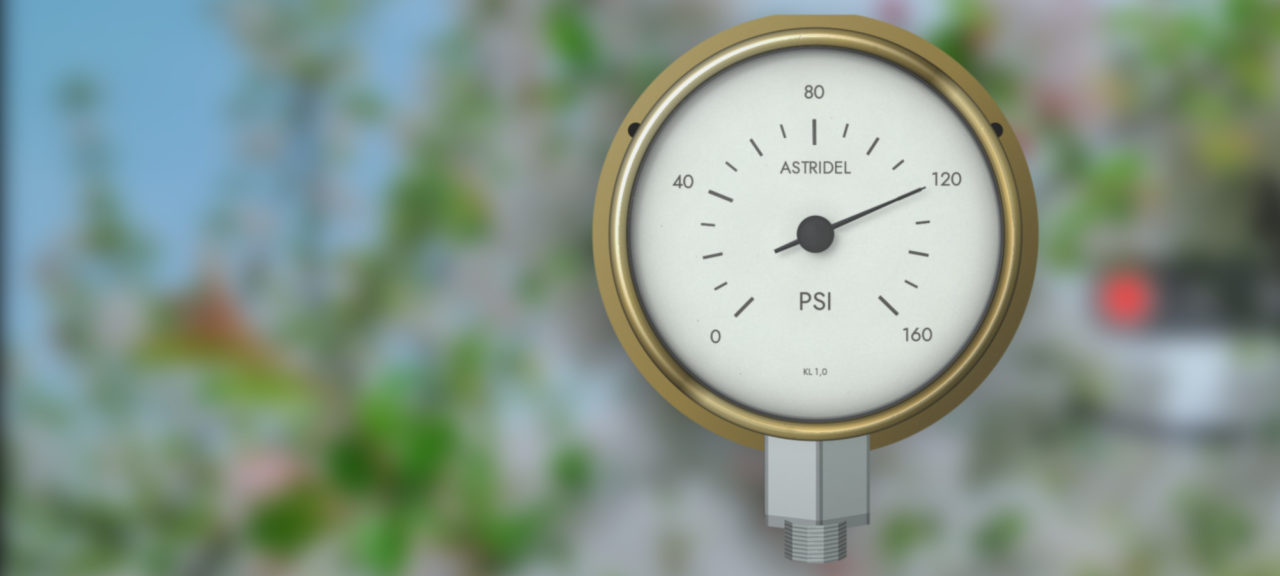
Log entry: 120 psi
